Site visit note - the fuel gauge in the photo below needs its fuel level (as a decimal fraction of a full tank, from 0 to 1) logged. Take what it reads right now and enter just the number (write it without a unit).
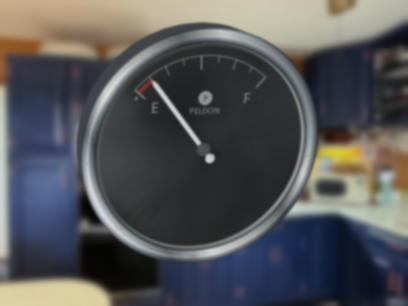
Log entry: 0.125
